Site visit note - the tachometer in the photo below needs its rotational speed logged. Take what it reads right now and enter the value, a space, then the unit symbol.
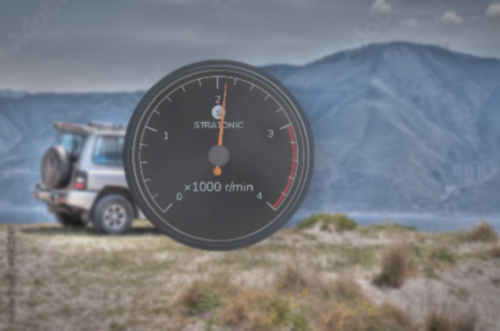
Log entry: 2100 rpm
